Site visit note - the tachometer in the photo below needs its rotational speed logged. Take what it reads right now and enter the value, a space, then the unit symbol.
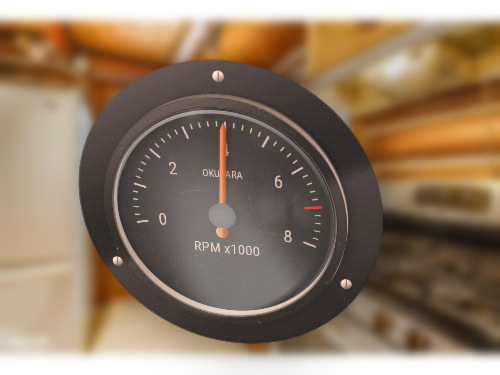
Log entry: 4000 rpm
